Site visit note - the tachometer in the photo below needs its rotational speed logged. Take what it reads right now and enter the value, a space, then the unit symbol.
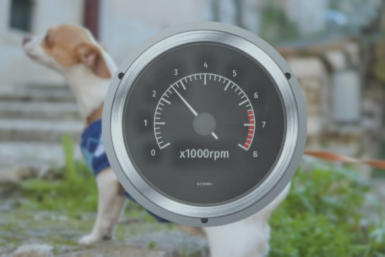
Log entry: 2600 rpm
